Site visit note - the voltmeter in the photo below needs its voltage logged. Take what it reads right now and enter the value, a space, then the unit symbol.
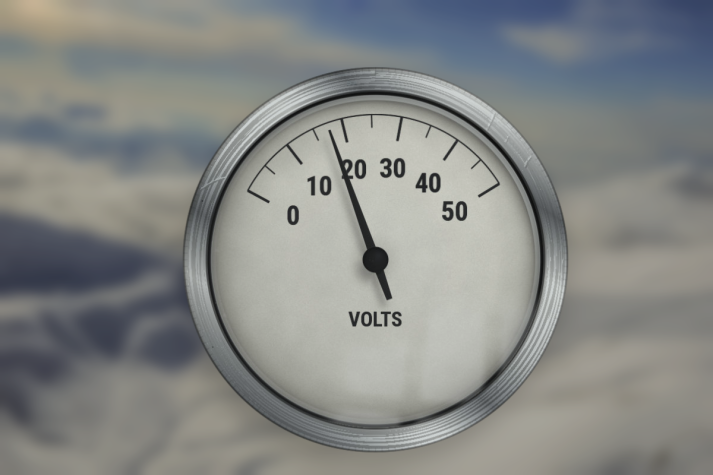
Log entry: 17.5 V
